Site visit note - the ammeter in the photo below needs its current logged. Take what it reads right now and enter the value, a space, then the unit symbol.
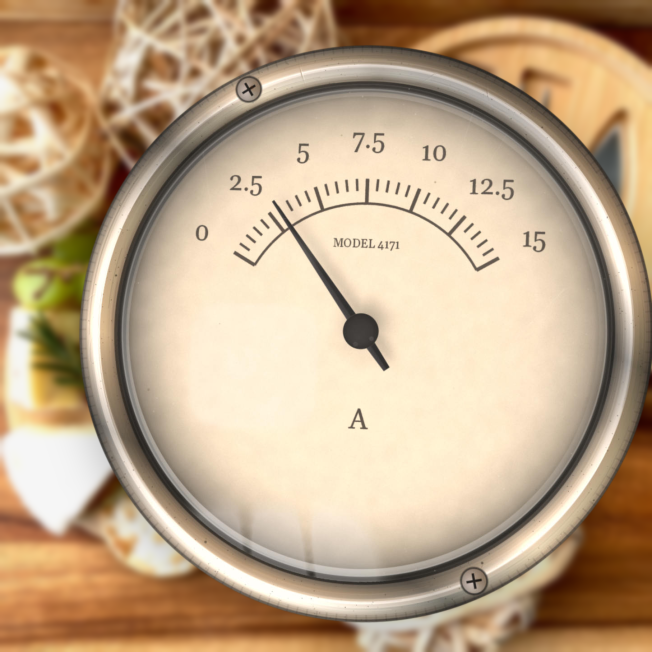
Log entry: 3 A
